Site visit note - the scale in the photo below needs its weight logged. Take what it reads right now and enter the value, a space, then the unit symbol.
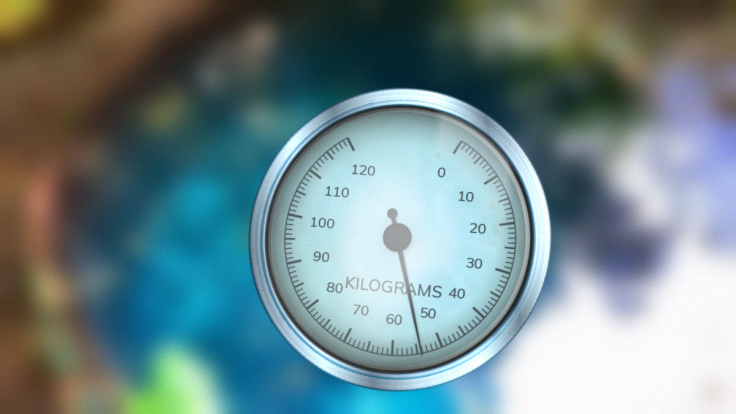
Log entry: 54 kg
